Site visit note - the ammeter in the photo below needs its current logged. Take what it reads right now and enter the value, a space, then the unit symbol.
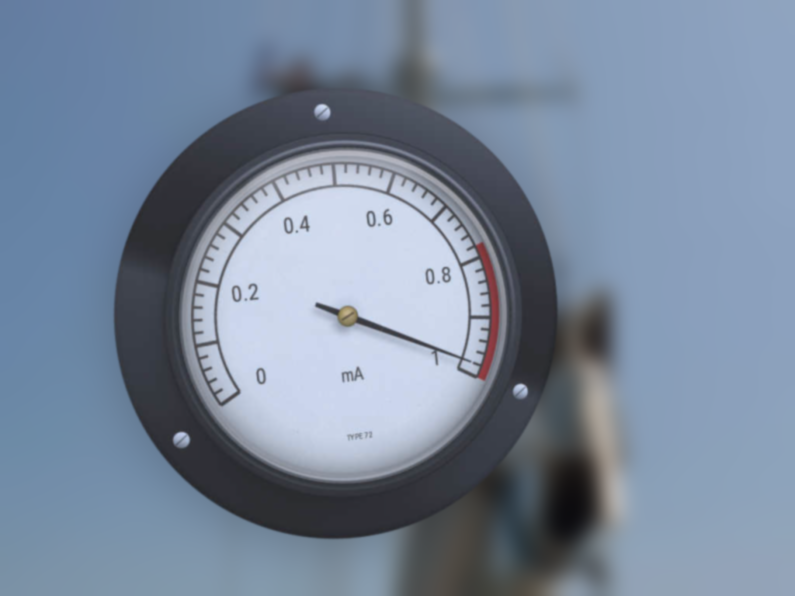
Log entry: 0.98 mA
